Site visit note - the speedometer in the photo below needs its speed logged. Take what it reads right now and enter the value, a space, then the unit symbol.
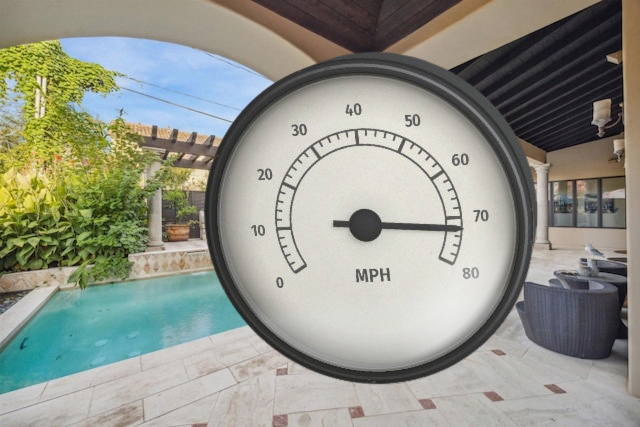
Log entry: 72 mph
